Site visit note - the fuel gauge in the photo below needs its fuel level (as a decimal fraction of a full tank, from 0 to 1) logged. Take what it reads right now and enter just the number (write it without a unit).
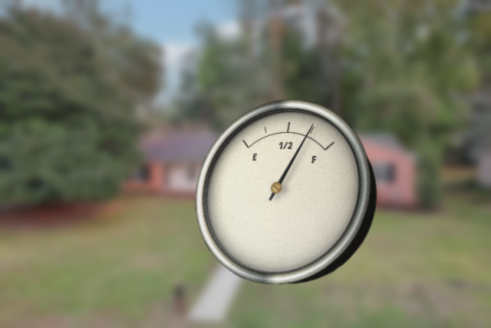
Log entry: 0.75
